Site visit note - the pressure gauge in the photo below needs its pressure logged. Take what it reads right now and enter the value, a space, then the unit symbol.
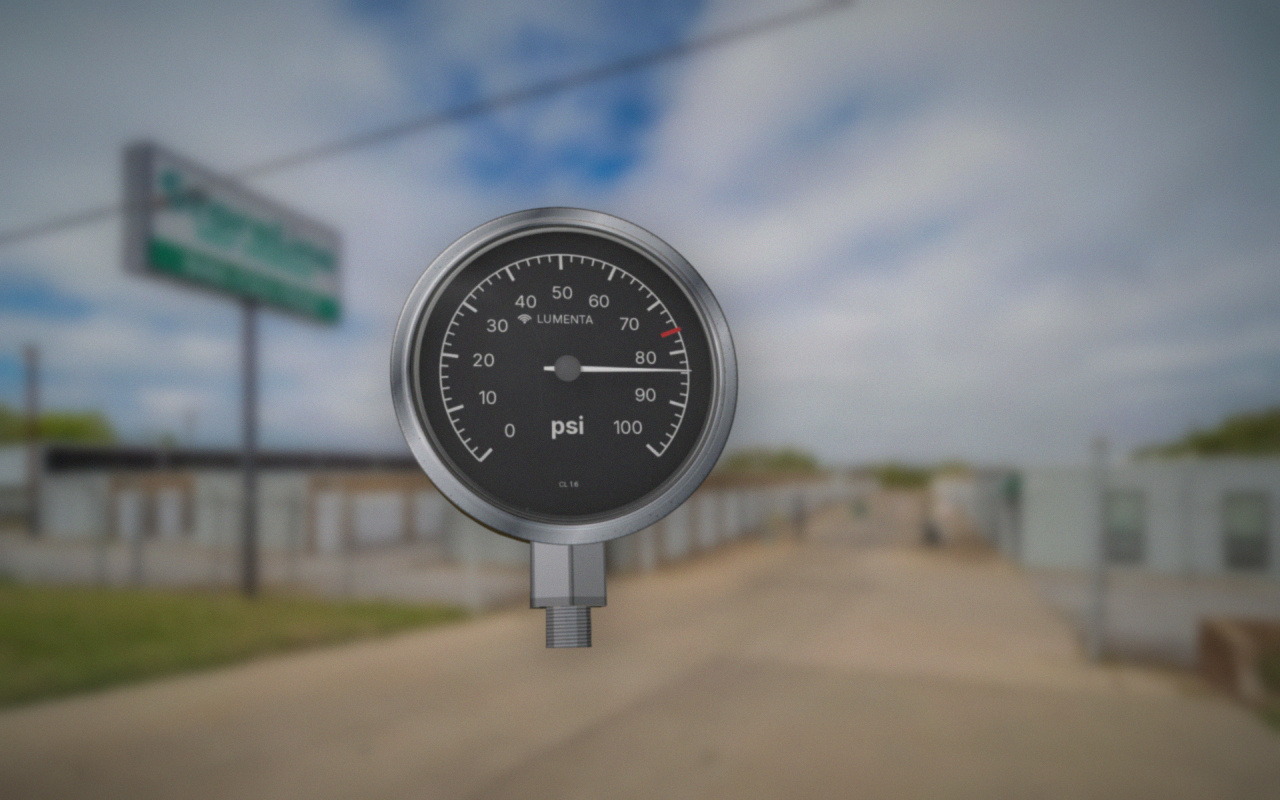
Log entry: 84 psi
